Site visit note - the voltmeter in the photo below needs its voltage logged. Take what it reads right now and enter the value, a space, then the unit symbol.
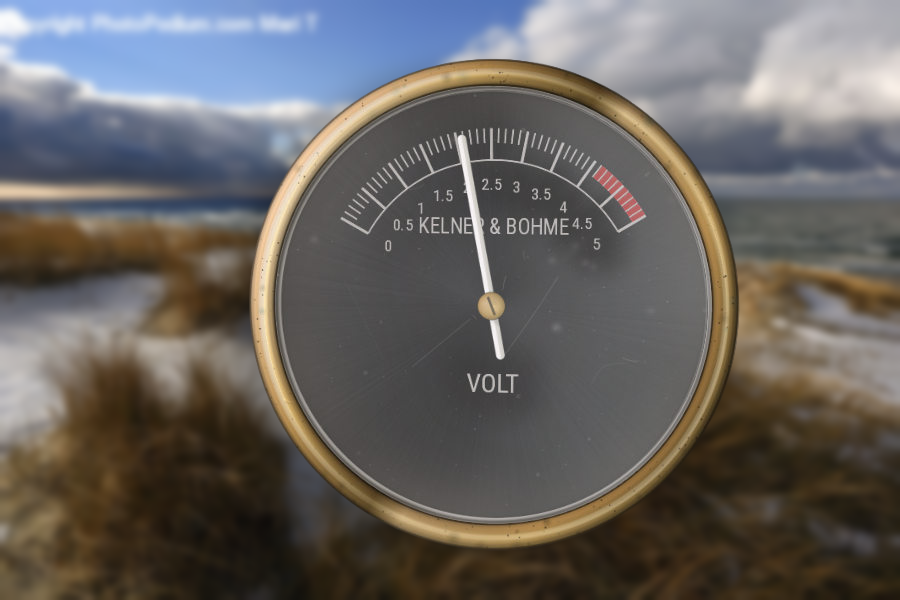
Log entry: 2.1 V
